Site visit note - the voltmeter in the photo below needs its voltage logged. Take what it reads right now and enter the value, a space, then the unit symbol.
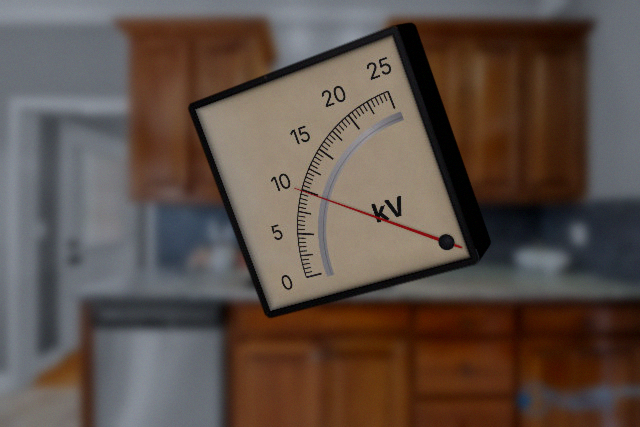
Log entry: 10 kV
